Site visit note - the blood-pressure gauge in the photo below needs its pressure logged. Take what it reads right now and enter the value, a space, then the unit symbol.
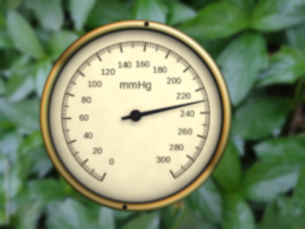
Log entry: 230 mmHg
